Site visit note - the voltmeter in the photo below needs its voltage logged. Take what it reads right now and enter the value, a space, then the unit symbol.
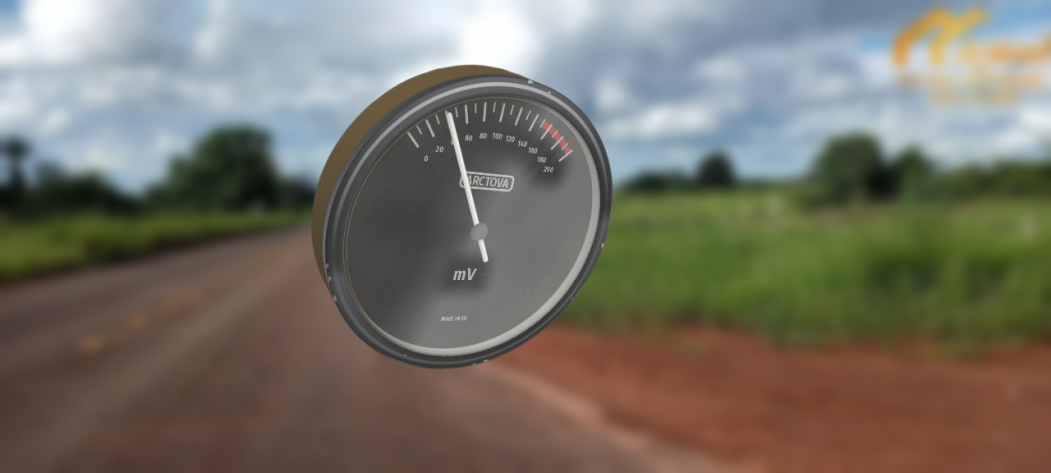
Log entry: 40 mV
